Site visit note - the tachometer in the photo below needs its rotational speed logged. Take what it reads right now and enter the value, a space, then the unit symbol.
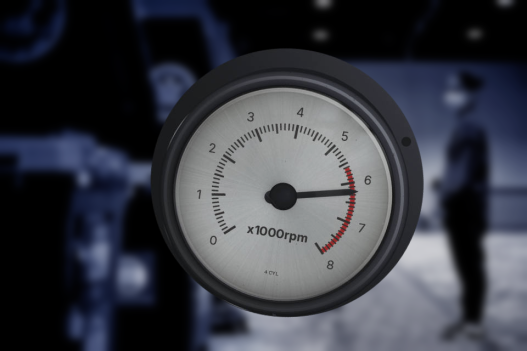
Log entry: 6200 rpm
